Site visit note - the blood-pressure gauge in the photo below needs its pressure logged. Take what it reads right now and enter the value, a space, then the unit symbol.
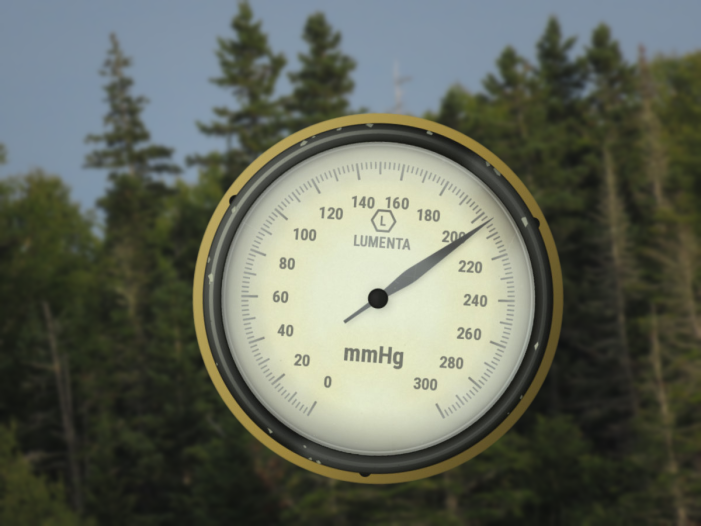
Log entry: 204 mmHg
